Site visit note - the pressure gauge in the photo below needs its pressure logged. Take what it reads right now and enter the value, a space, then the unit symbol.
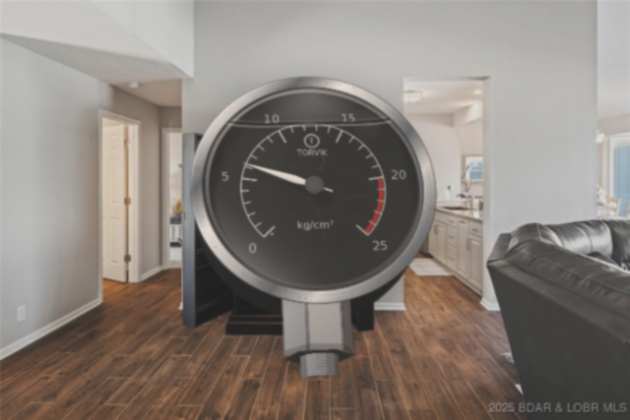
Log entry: 6 kg/cm²
